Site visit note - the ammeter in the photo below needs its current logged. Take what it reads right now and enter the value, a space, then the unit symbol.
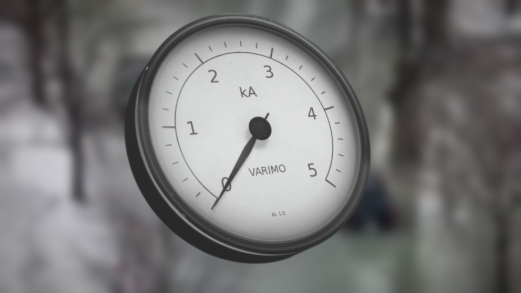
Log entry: 0 kA
